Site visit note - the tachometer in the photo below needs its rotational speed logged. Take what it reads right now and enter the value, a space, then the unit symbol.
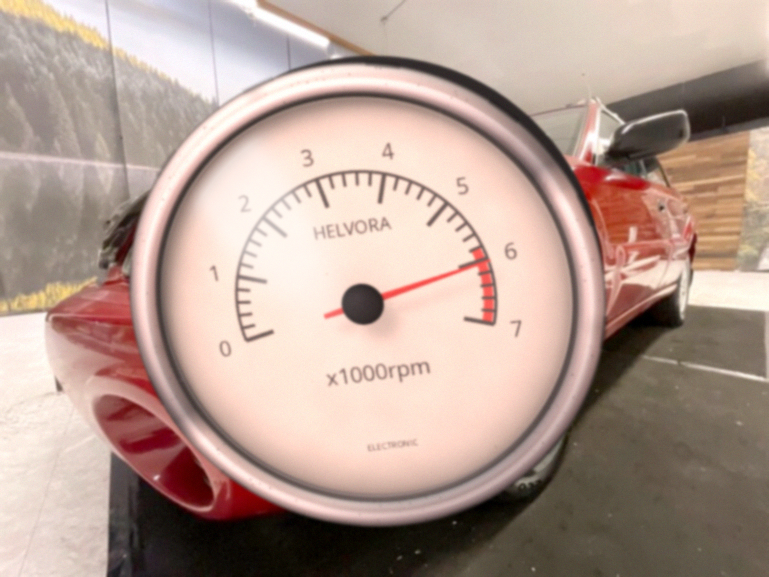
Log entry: 6000 rpm
